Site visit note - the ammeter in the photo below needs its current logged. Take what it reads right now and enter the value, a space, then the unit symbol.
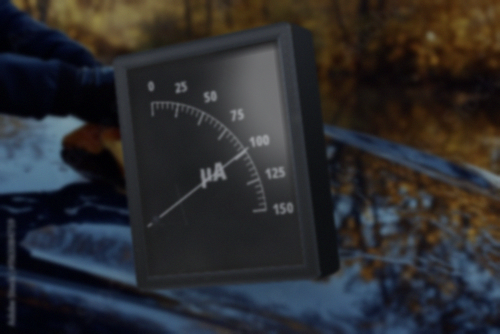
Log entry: 100 µA
